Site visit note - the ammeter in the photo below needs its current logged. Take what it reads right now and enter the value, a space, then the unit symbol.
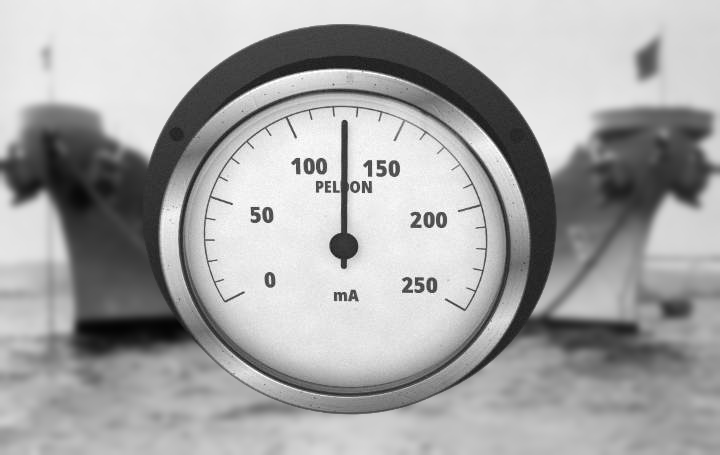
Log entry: 125 mA
